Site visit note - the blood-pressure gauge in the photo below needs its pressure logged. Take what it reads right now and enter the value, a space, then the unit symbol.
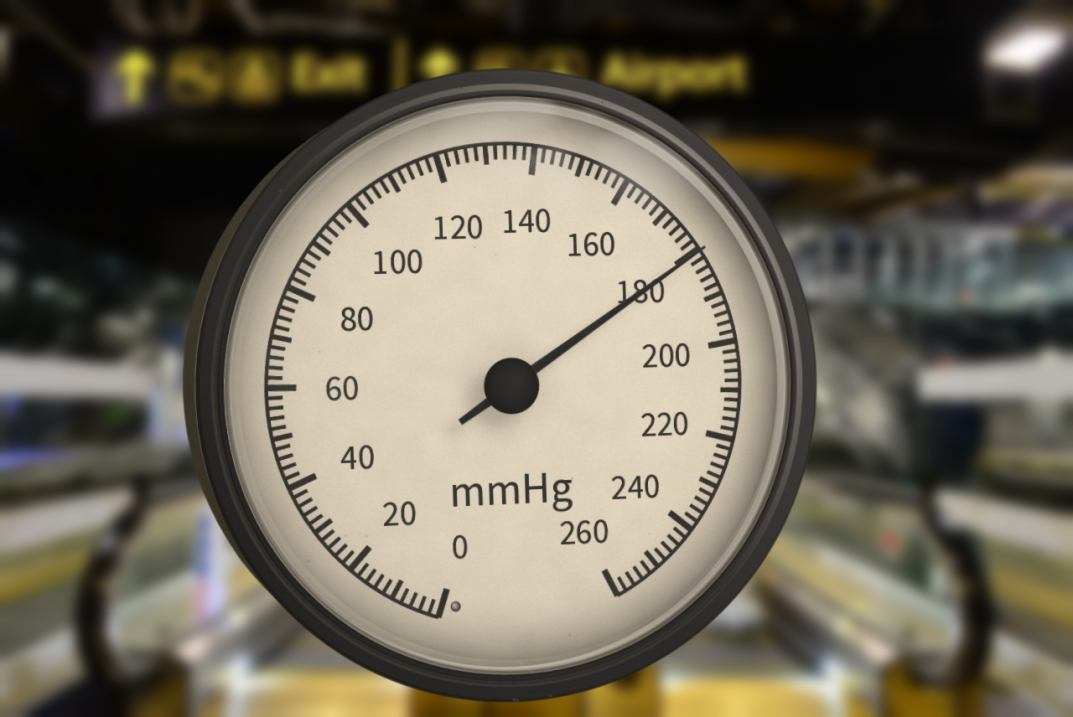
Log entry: 180 mmHg
